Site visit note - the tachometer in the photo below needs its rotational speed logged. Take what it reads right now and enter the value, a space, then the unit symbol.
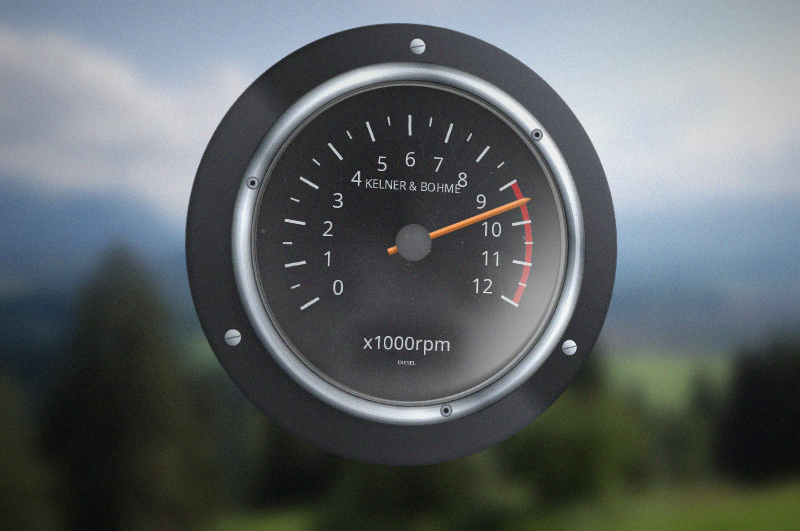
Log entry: 9500 rpm
